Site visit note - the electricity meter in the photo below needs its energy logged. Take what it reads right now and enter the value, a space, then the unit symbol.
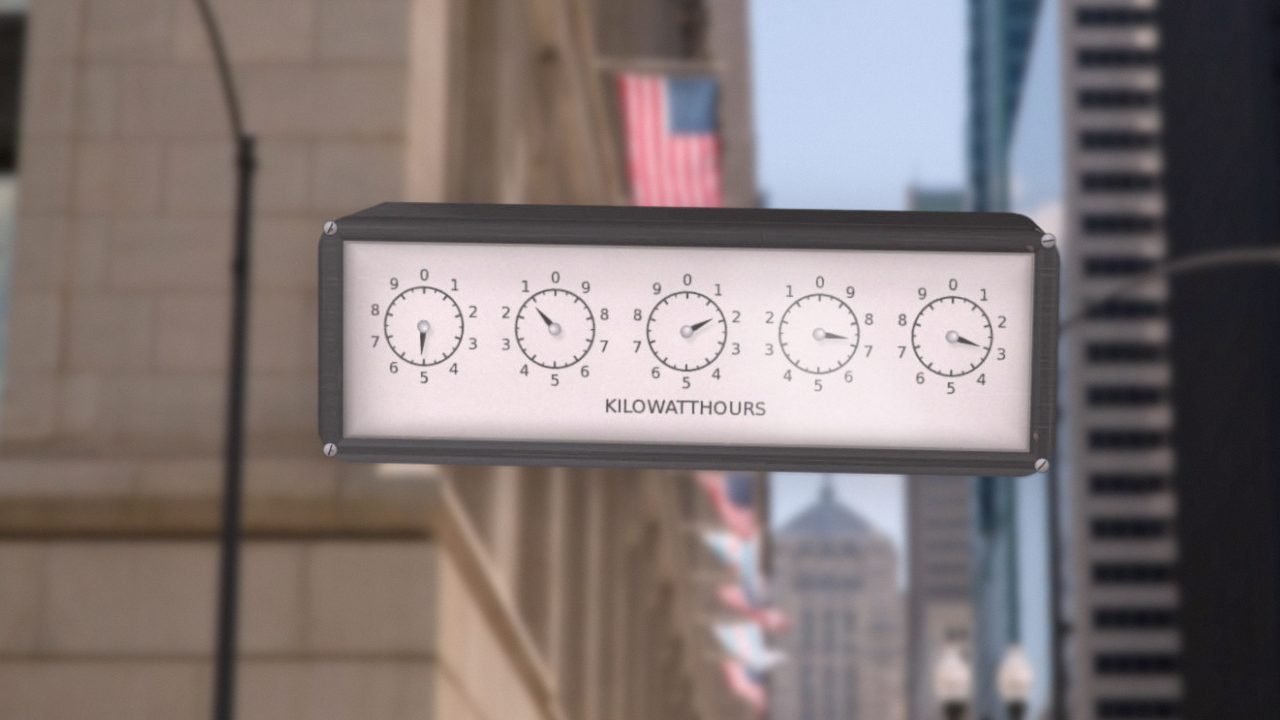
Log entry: 51173 kWh
